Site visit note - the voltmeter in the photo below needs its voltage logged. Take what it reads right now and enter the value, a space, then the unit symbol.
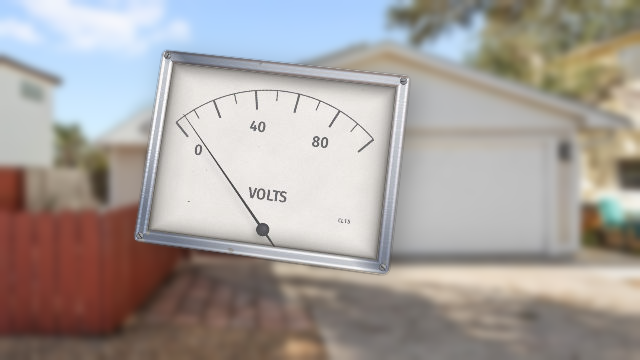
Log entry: 5 V
